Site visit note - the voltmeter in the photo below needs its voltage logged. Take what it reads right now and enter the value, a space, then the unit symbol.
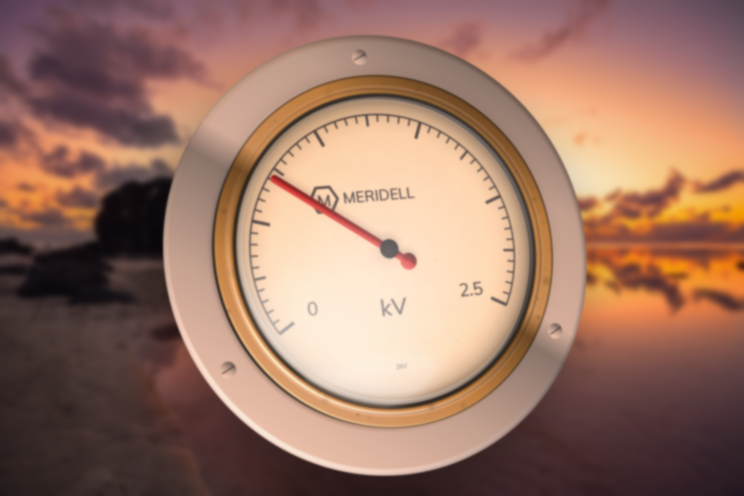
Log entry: 0.7 kV
